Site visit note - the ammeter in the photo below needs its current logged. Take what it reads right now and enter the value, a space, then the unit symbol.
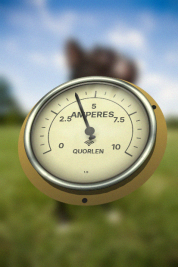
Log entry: 4 A
